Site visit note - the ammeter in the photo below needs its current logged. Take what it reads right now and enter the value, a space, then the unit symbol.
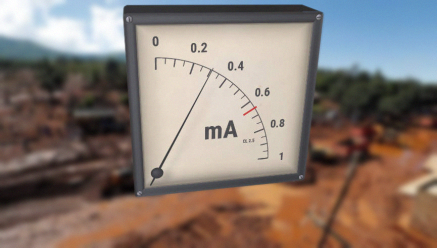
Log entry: 0.3 mA
